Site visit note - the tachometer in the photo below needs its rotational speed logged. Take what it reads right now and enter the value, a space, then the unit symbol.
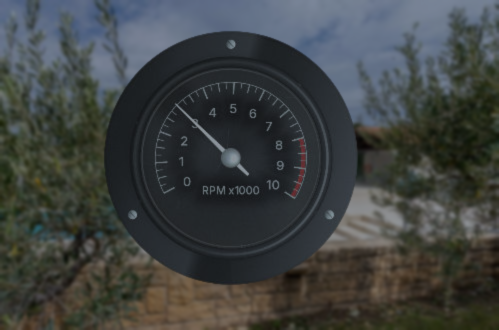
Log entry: 3000 rpm
